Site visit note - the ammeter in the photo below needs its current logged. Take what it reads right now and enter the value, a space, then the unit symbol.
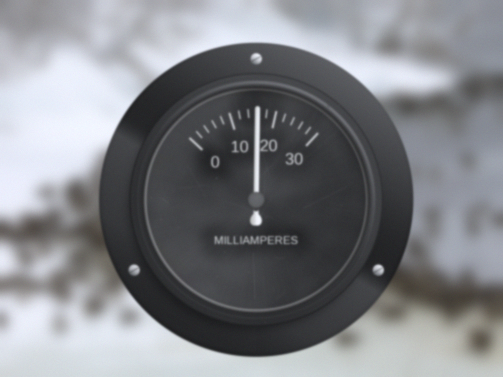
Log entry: 16 mA
